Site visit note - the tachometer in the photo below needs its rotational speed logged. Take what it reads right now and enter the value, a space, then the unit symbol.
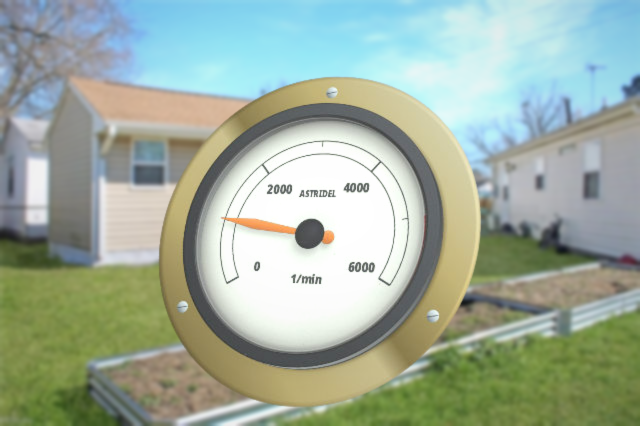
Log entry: 1000 rpm
